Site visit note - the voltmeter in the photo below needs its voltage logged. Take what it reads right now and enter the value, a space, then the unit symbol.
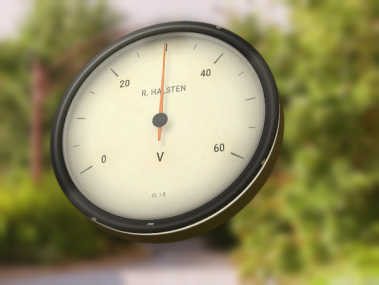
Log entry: 30 V
